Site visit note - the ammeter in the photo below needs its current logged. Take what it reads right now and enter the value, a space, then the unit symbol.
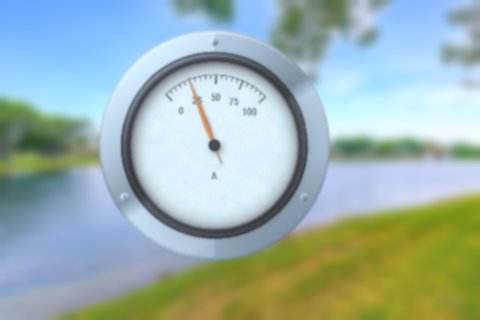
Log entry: 25 A
